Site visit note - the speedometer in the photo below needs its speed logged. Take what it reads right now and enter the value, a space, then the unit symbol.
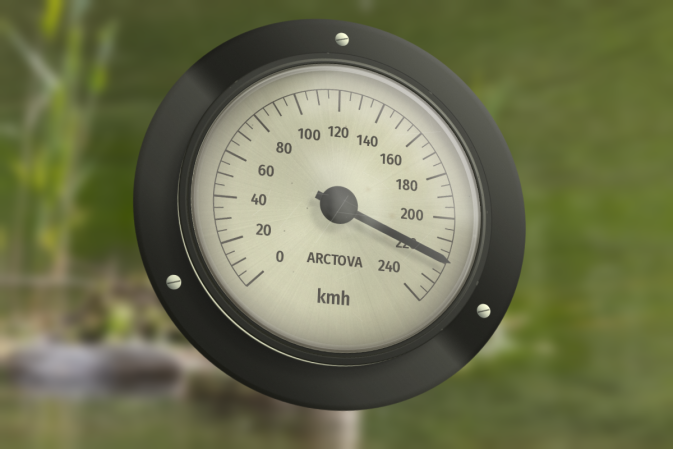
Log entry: 220 km/h
